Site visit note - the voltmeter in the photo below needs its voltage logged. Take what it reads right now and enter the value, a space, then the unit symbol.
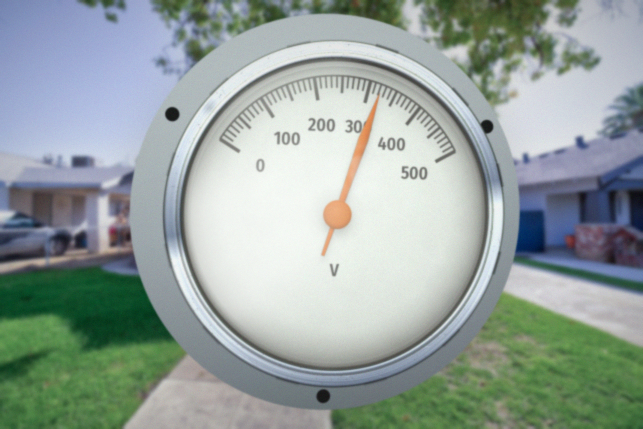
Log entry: 320 V
